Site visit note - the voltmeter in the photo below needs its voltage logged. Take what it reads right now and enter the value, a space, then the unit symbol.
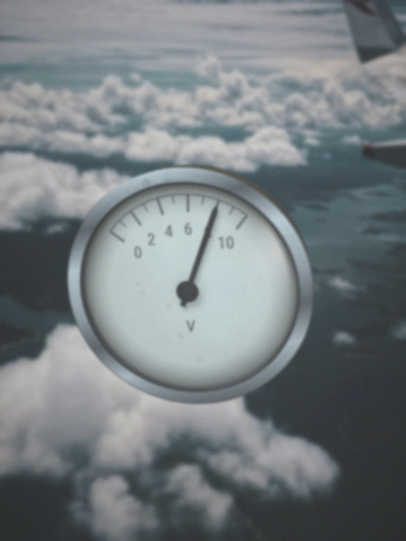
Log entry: 8 V
